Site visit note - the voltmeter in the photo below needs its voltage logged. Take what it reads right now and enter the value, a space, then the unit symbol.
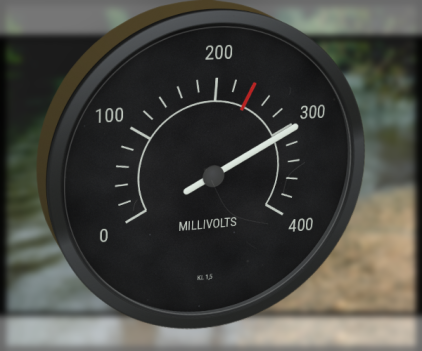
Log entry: 300 mV
